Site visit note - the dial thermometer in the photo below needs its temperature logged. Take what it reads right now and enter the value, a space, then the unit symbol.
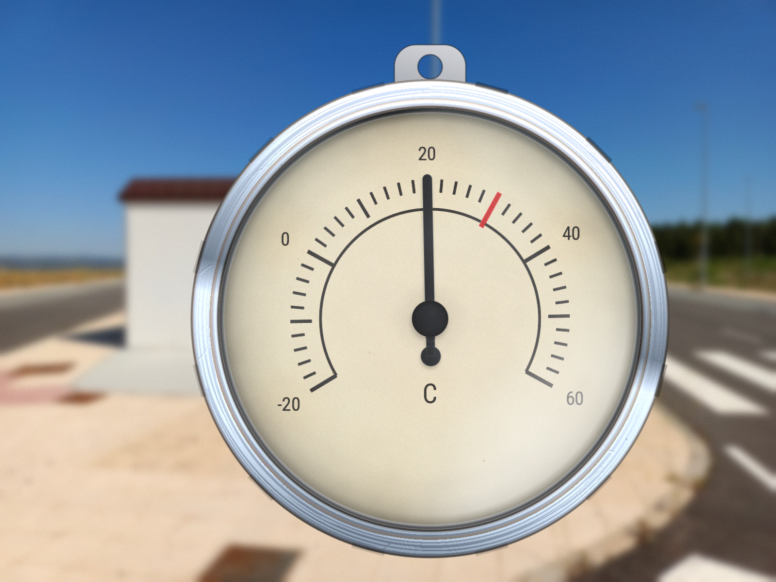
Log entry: 20 °C
